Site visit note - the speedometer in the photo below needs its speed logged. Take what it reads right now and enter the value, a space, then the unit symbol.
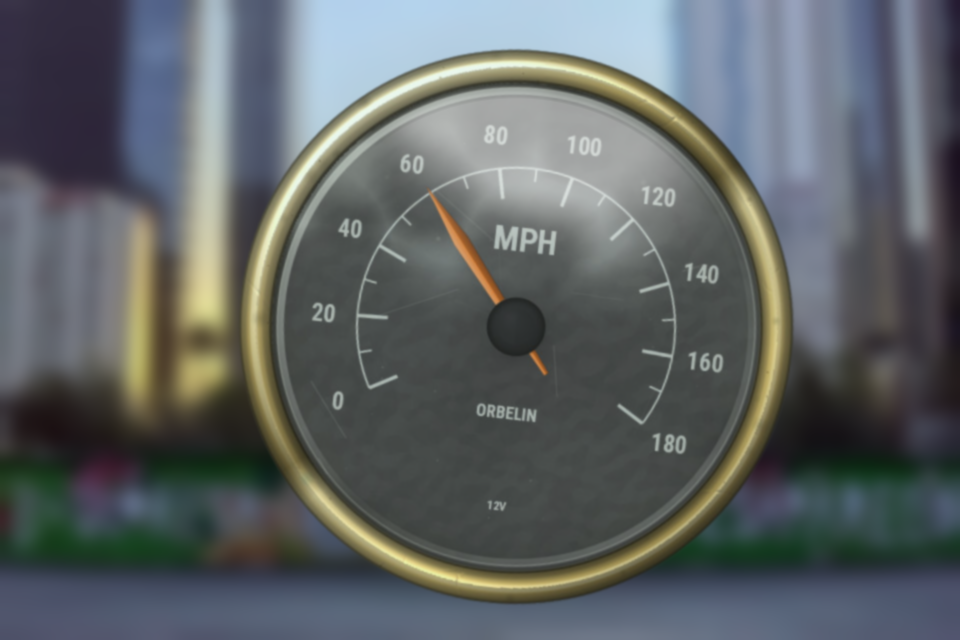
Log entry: 60 mph
